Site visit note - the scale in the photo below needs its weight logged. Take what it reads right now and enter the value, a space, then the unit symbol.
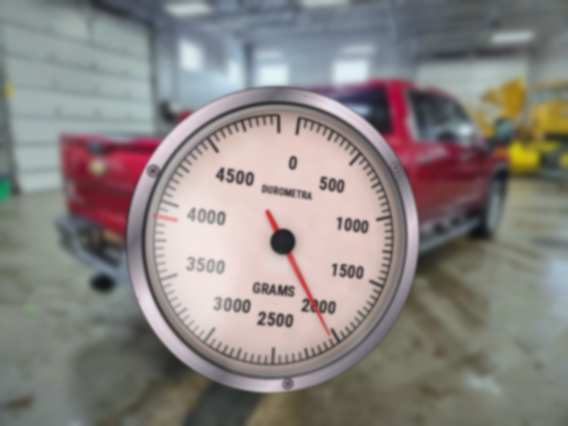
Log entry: 2050 g
